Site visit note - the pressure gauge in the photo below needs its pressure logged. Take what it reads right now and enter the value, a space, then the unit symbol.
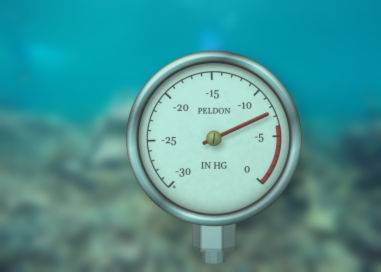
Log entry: -7.5 inHg
